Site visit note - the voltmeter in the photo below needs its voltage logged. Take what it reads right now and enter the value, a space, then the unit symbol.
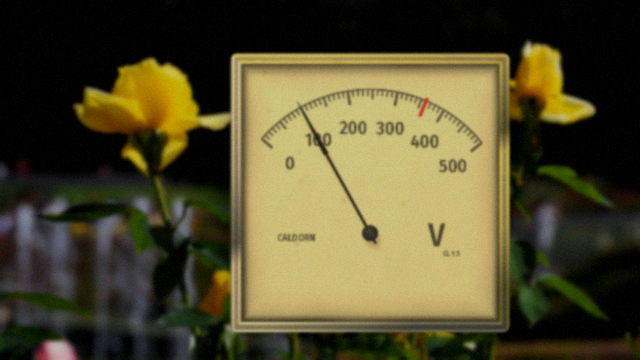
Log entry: 100 V
